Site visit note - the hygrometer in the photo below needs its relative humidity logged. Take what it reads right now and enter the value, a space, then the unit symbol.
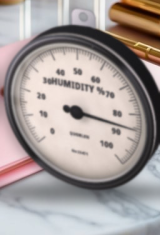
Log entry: 85 %
